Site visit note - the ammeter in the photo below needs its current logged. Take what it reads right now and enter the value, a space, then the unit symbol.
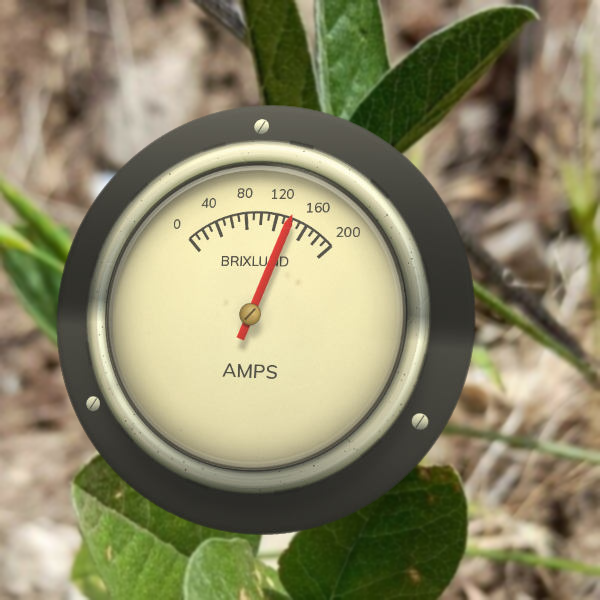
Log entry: 140 A
